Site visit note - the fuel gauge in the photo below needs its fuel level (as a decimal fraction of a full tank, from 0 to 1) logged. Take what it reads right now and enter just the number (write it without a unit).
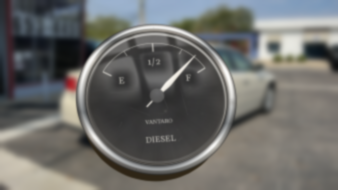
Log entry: 0.875
